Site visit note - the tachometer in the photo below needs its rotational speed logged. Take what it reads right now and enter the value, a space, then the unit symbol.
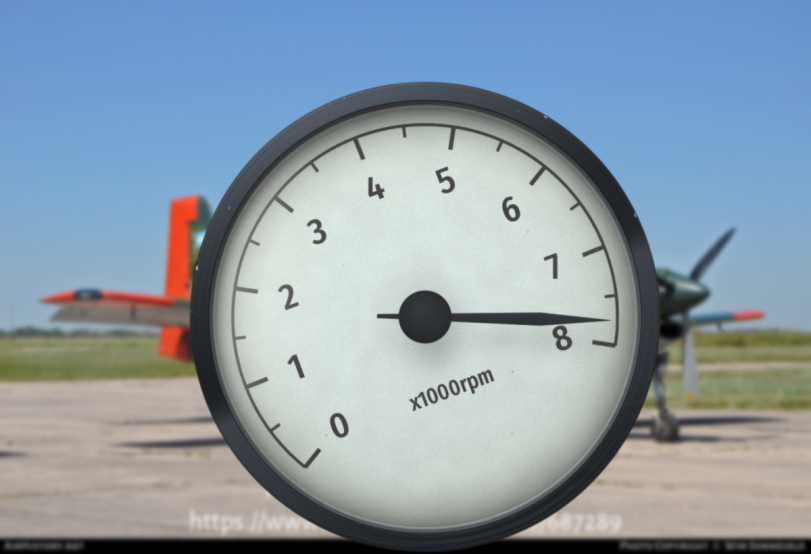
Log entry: 7750 rpm
